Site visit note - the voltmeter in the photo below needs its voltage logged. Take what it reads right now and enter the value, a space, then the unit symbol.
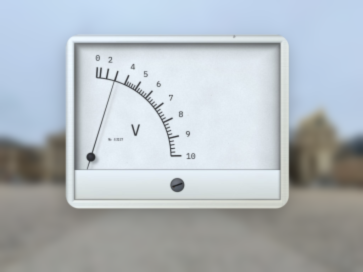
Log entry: 3 V
